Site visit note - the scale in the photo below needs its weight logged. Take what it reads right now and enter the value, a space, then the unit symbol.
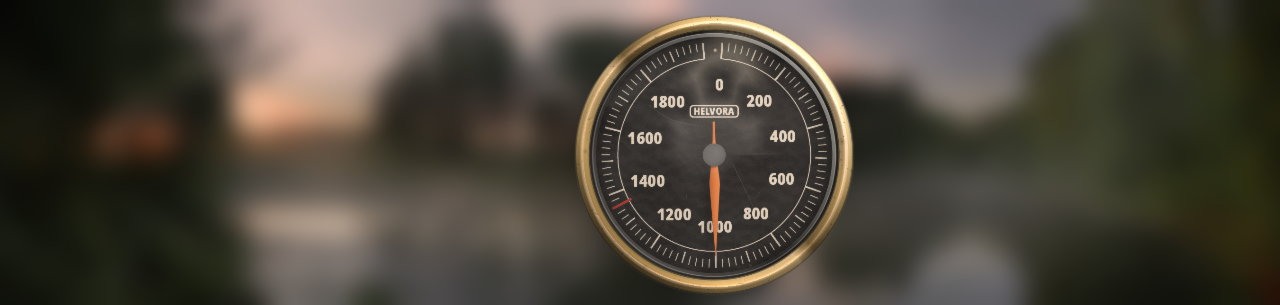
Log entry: 1000 g
